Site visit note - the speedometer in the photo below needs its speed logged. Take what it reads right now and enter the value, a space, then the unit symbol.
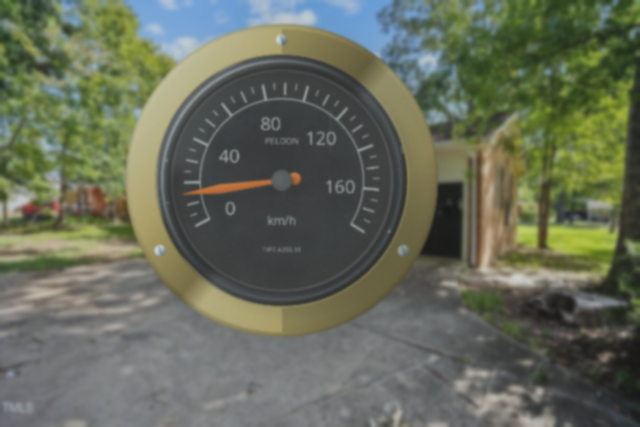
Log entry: 15 km/h
